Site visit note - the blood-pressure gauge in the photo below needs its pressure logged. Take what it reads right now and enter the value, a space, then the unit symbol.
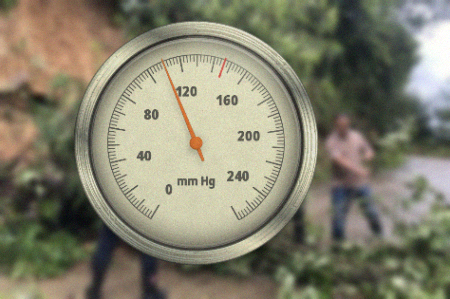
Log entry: 110 mmHg
